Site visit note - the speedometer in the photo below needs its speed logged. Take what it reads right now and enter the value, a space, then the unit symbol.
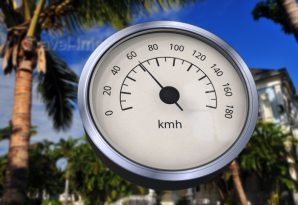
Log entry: 60 km/h
